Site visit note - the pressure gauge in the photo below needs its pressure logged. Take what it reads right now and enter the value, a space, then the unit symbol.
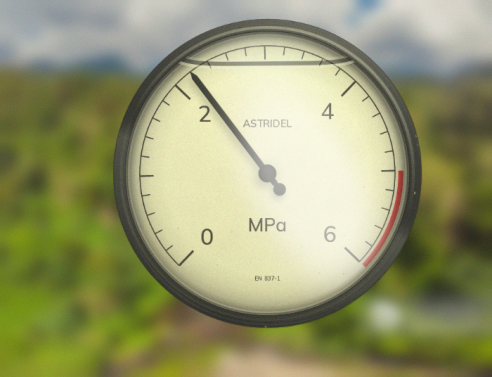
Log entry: 2.2 MPa
